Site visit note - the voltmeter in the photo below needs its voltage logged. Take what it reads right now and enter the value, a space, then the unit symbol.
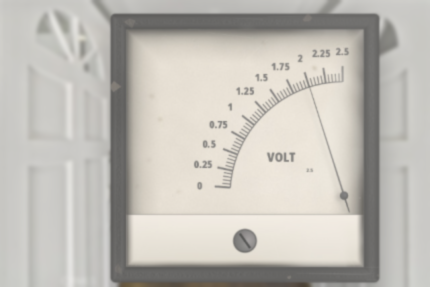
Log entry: 2 V
